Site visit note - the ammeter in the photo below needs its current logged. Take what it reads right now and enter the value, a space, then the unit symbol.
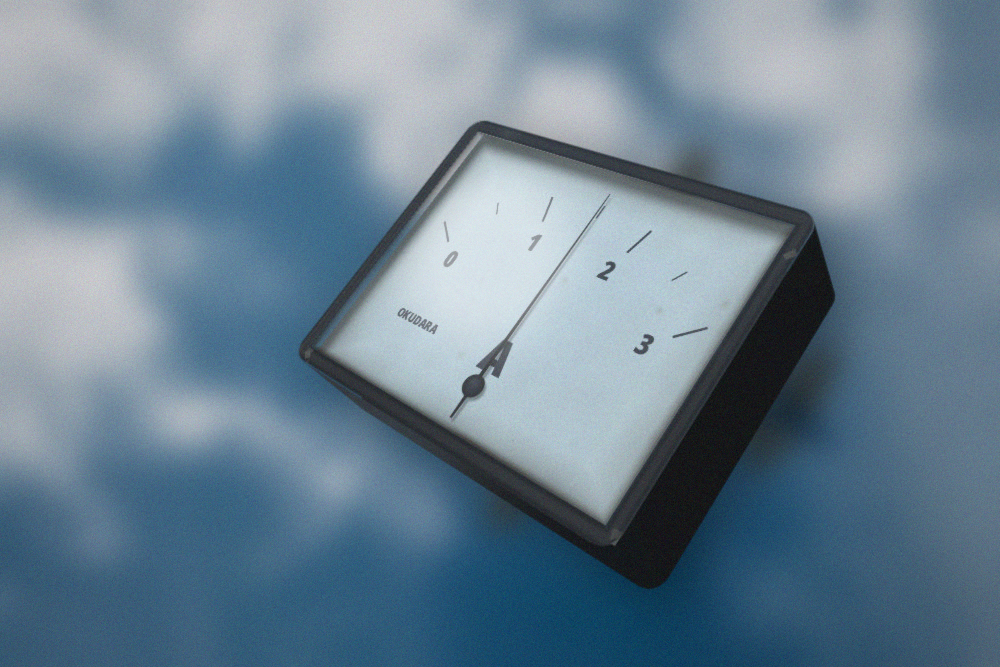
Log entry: 1.5 A
